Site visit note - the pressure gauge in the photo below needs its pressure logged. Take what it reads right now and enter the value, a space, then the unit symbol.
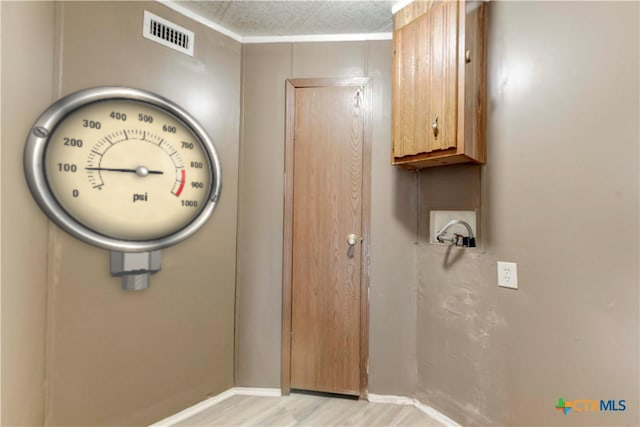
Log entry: 100 psi
